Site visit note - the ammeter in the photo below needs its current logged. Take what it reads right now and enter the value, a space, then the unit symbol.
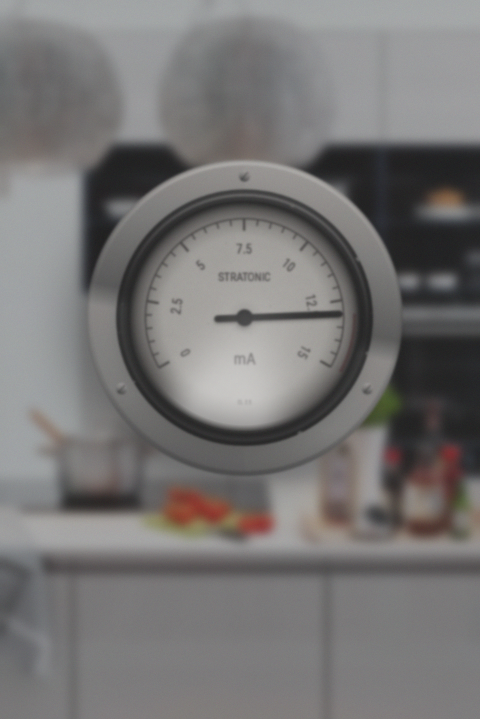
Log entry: 13 mA
